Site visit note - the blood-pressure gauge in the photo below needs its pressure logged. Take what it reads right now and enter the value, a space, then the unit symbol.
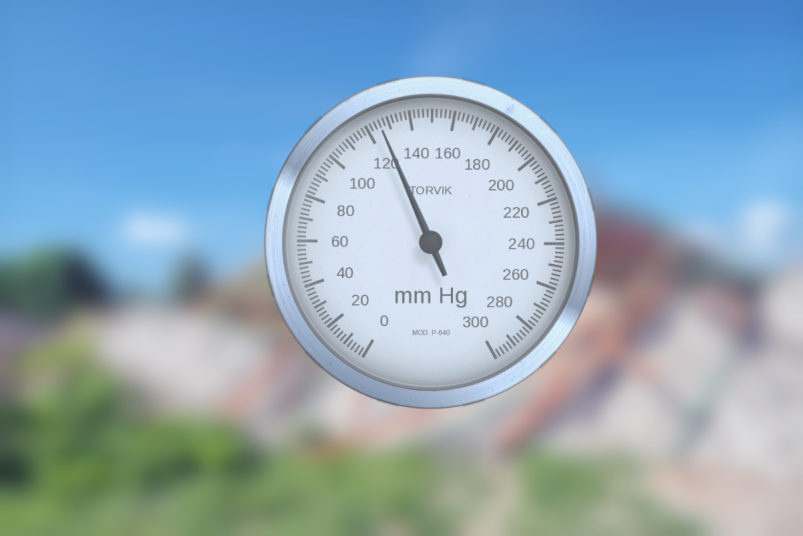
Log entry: 126 mmHg
